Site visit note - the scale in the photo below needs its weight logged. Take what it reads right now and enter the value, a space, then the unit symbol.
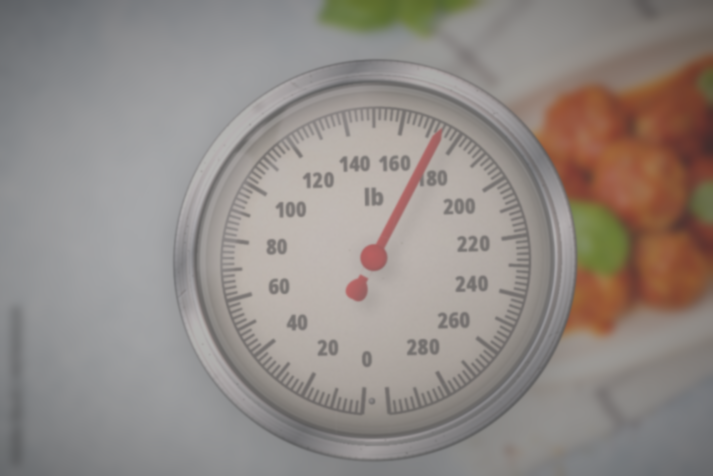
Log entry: 174 lb
